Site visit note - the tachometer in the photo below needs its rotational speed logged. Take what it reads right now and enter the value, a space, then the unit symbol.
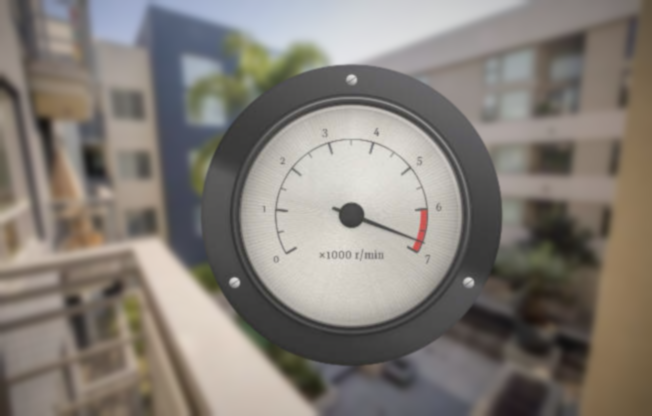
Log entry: 6750 rpm
